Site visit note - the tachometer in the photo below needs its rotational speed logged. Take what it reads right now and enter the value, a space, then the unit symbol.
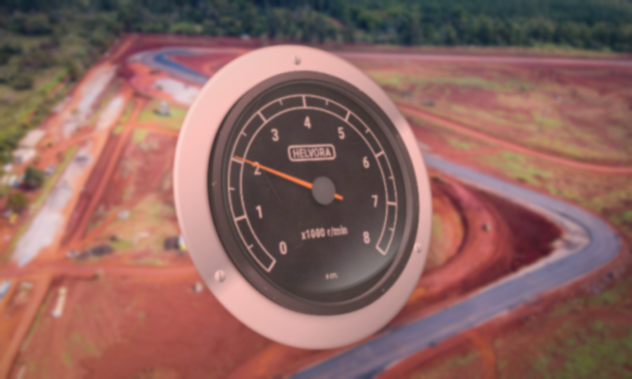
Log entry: 2000 rpm
